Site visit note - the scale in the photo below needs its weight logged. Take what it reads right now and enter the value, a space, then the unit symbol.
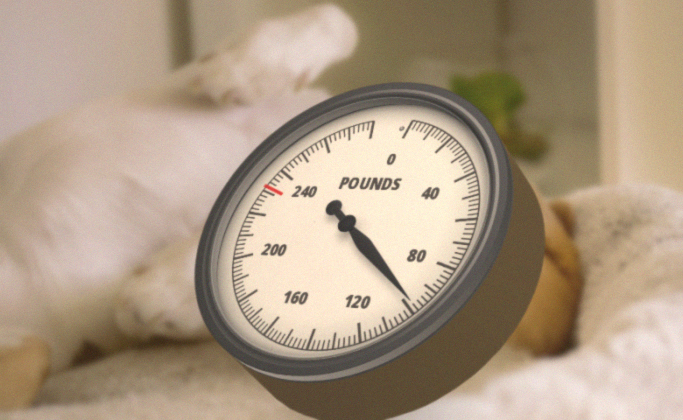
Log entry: 98 lb
